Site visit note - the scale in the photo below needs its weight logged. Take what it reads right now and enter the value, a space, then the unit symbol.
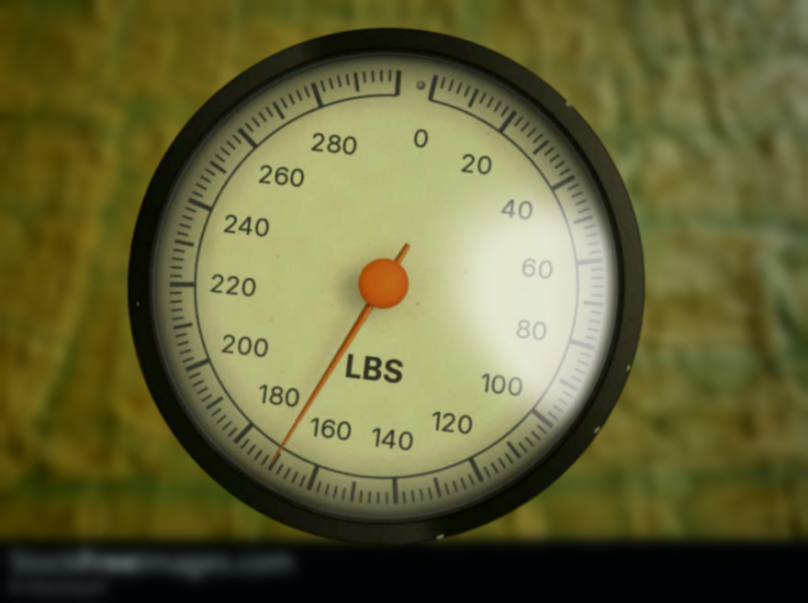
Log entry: 170 lb
